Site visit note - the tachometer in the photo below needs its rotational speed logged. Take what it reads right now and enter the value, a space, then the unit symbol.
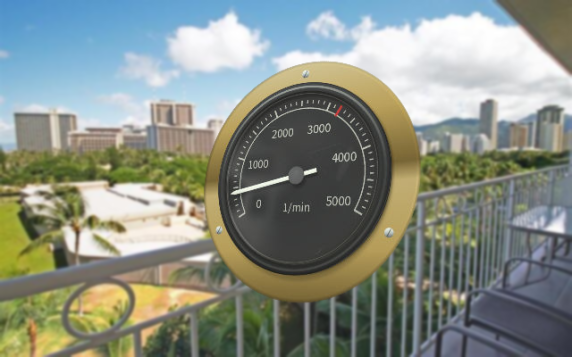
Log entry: 400 rpm
